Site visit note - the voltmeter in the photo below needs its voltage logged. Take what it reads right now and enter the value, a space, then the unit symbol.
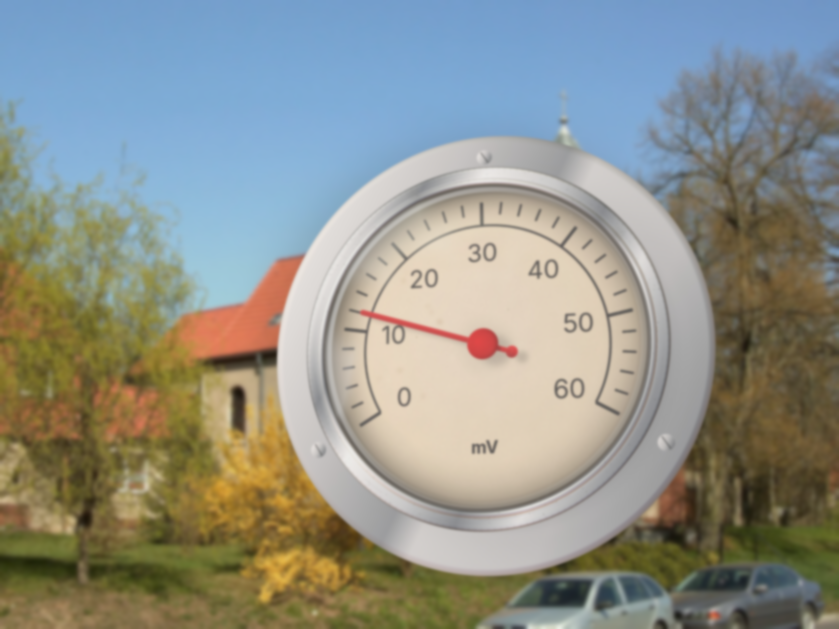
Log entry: 12 mV
